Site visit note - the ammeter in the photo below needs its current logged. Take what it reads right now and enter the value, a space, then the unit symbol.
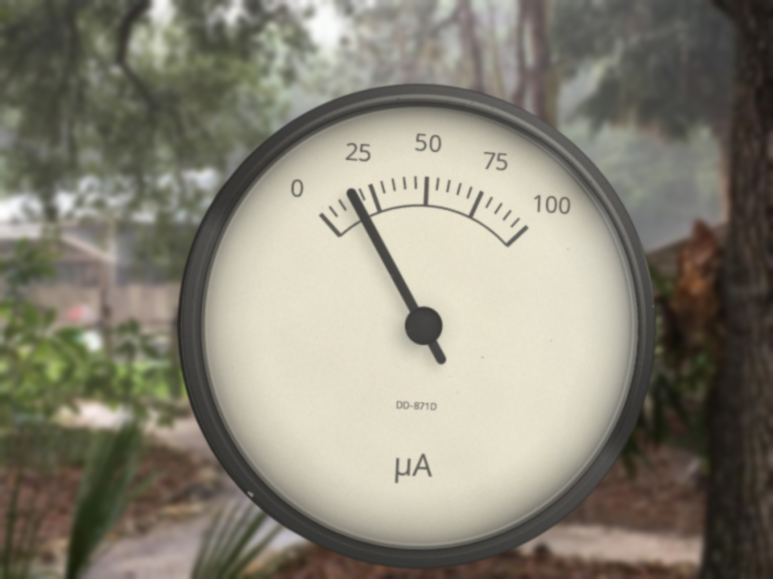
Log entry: 15 µA
